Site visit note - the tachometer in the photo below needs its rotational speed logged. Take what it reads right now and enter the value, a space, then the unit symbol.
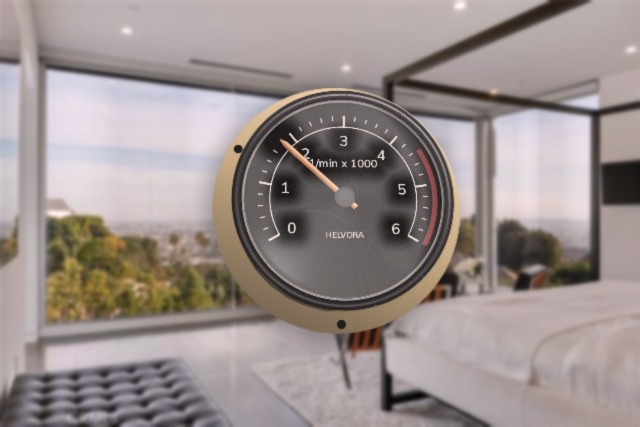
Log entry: 1800 rpm
